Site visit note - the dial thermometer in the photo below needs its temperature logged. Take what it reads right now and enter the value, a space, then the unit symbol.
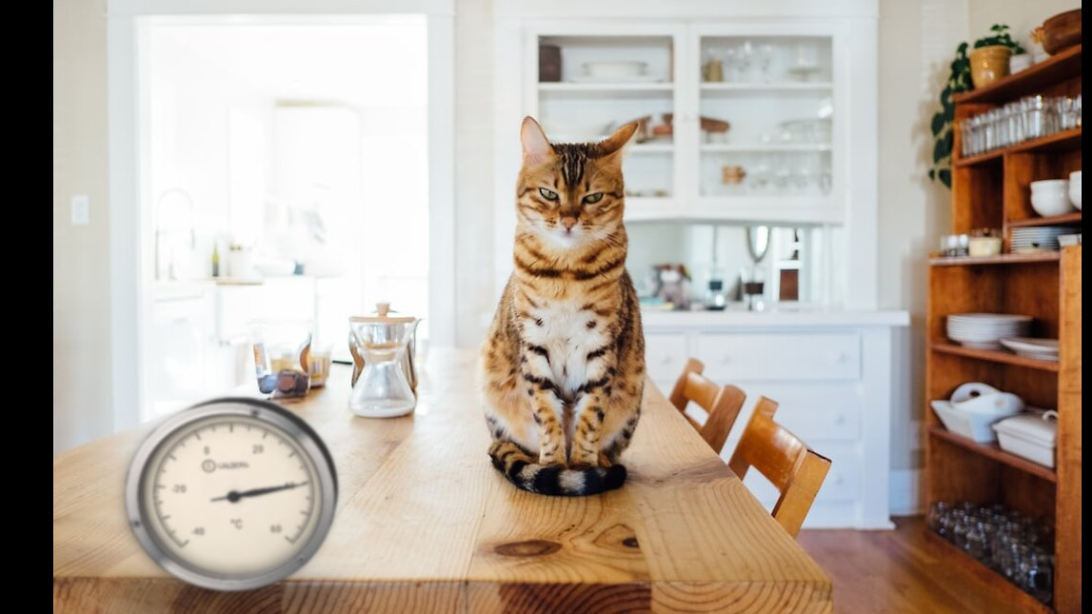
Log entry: 40 °C
